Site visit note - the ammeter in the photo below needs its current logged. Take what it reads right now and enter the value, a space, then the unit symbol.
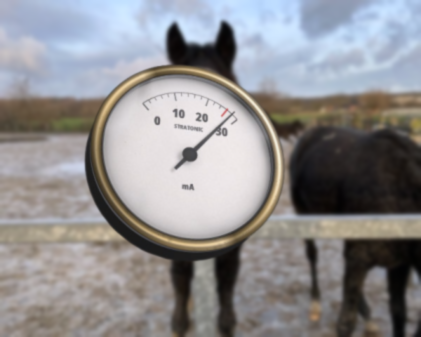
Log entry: 28 mA
